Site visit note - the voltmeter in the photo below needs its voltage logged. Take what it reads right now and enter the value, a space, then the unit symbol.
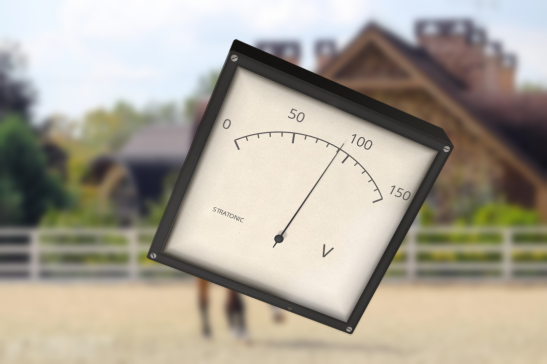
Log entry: 90 V
